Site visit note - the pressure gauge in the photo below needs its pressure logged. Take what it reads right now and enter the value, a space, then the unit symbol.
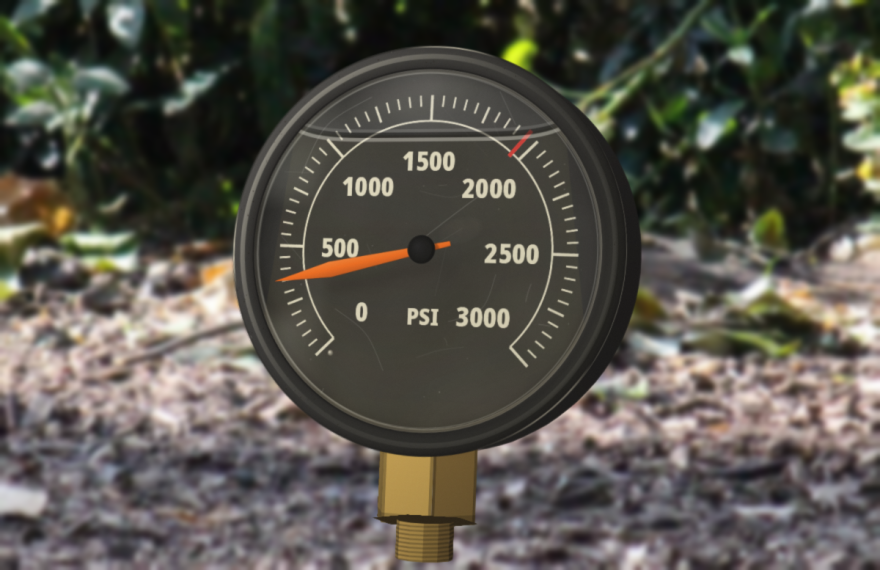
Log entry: 350 psi
